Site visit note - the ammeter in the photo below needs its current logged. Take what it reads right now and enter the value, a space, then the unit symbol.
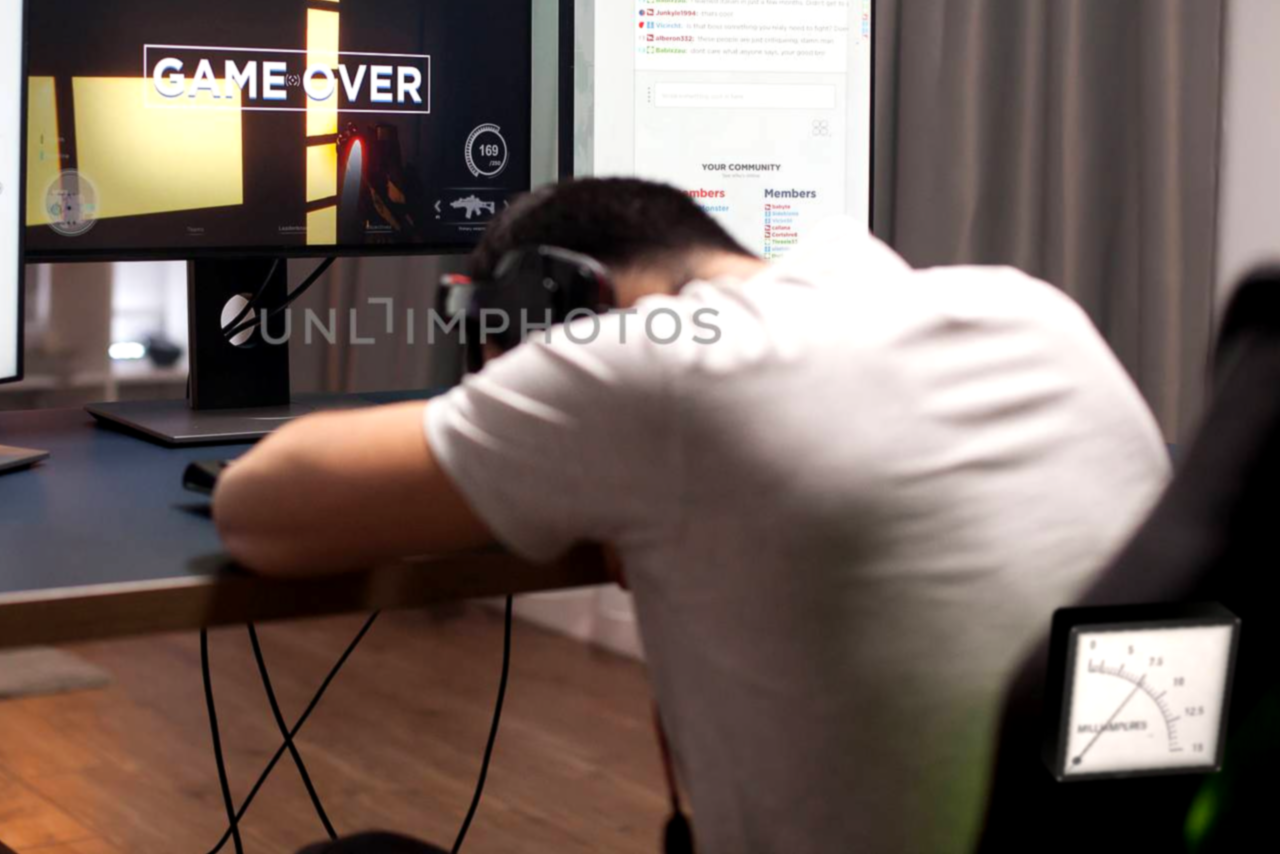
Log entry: 7.5 mA
